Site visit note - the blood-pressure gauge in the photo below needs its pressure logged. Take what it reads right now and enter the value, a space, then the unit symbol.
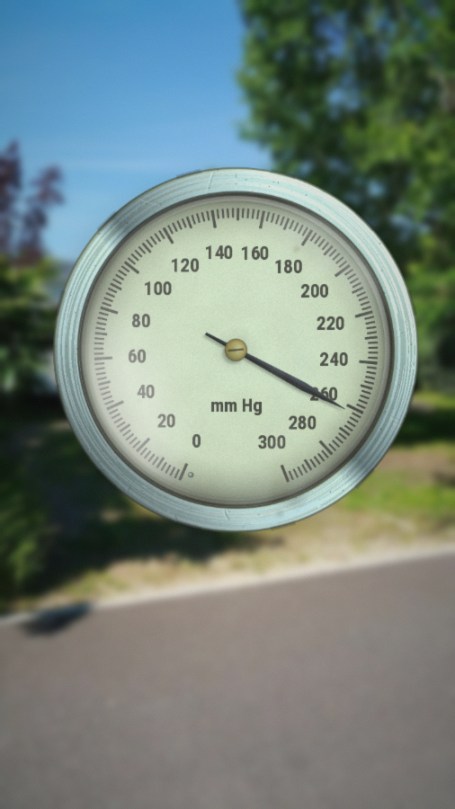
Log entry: 262 mmHg
